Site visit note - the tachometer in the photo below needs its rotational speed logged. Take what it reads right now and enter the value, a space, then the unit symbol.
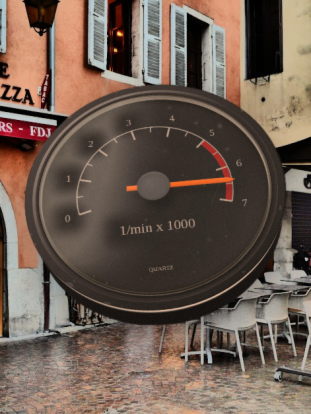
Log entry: 6500 rpm
